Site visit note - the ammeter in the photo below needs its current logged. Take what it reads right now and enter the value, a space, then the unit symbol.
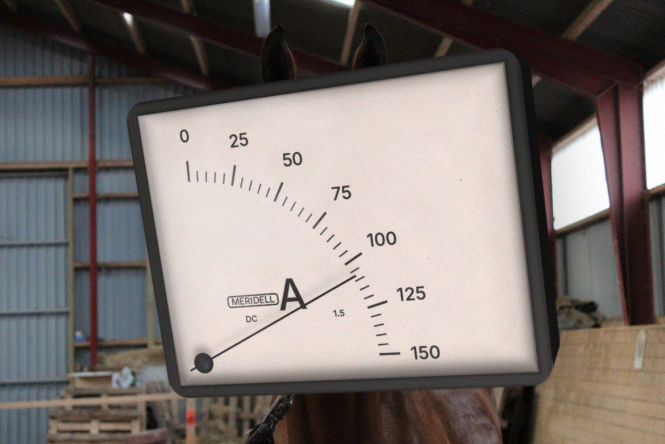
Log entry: 107.5 A
